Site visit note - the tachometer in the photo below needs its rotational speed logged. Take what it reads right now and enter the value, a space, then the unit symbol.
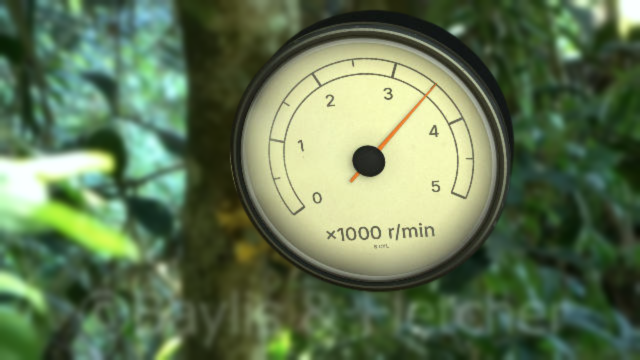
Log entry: 3500 rpm
